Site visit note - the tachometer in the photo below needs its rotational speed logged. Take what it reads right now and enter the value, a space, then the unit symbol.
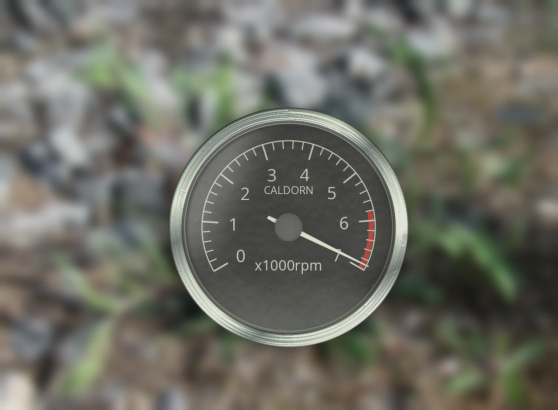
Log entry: 6900 rpm
